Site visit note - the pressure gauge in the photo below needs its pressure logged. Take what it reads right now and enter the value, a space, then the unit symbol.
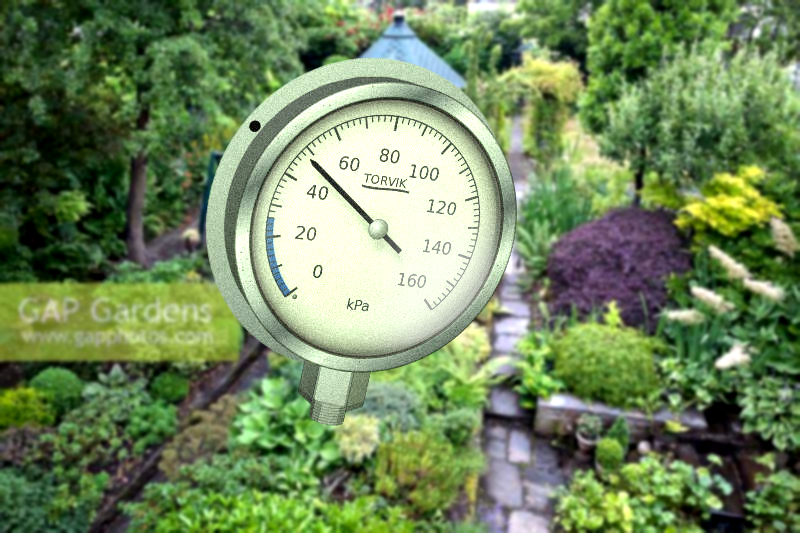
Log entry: 48 kPa
